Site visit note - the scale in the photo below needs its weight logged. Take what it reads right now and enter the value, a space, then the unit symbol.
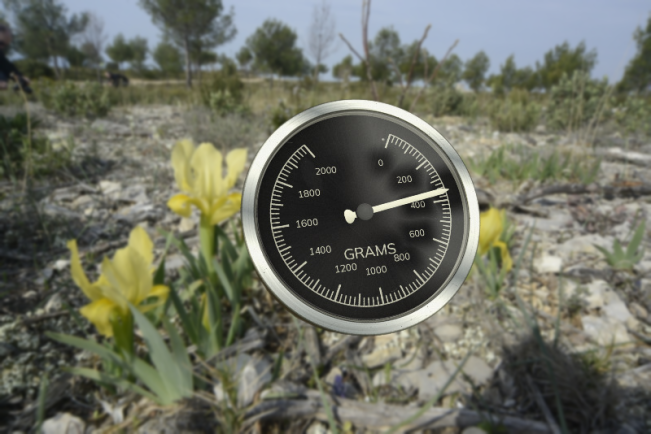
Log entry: 360 g
